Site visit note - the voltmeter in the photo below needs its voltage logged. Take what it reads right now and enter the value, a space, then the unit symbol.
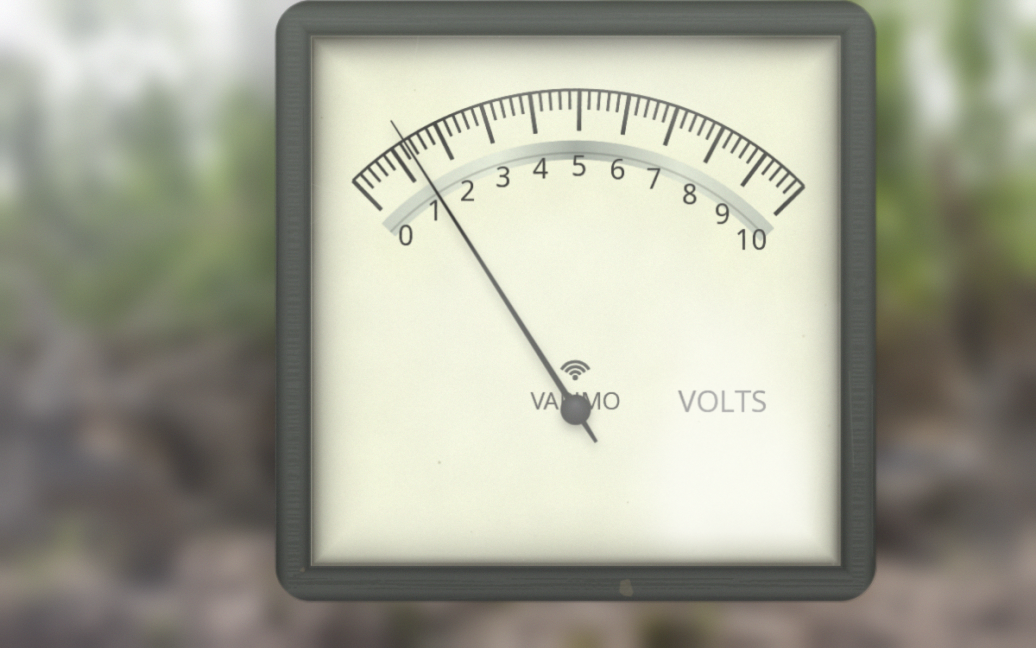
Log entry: 1.3 V
